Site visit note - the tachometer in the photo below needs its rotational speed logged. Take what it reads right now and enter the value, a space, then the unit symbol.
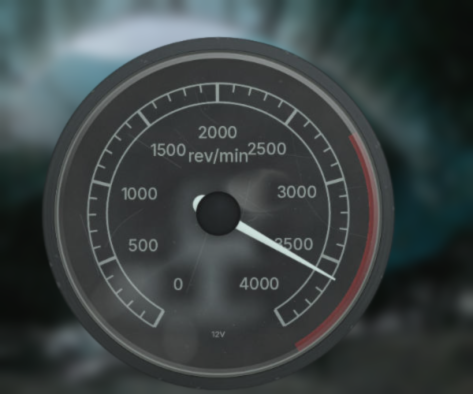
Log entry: 3600 rpm
